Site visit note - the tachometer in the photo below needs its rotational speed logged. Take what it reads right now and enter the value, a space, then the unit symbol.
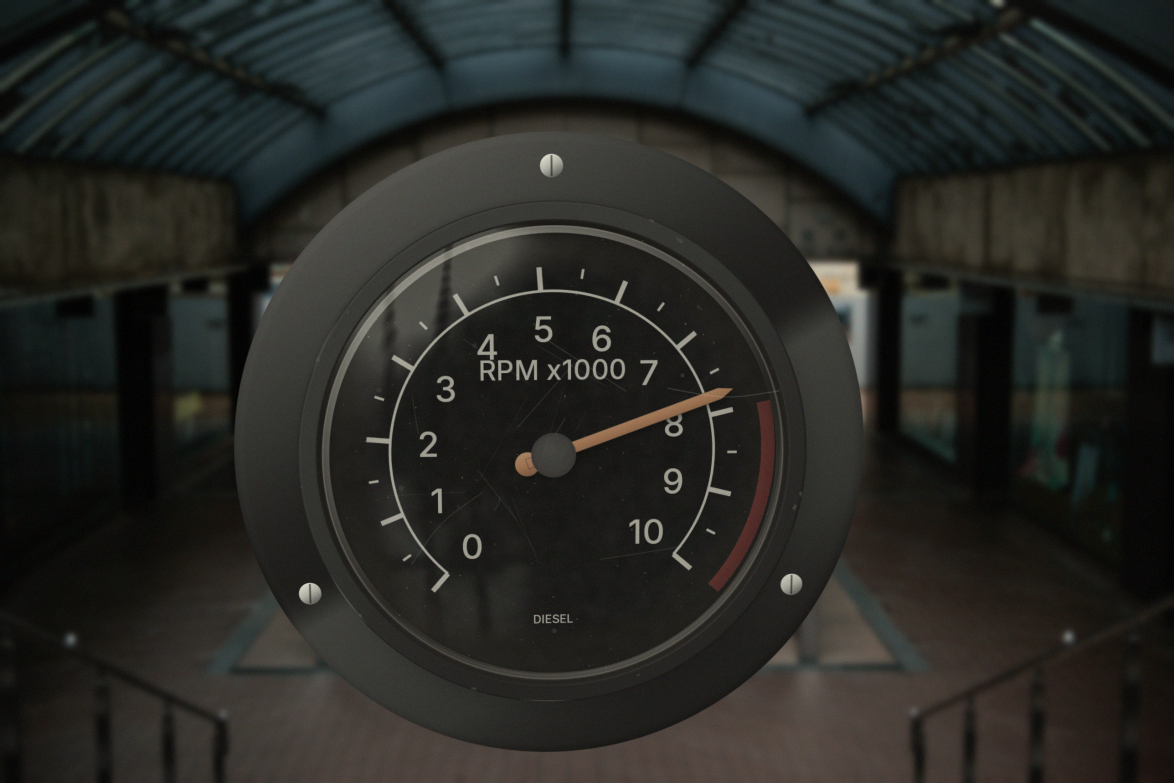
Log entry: 7750 rpm
